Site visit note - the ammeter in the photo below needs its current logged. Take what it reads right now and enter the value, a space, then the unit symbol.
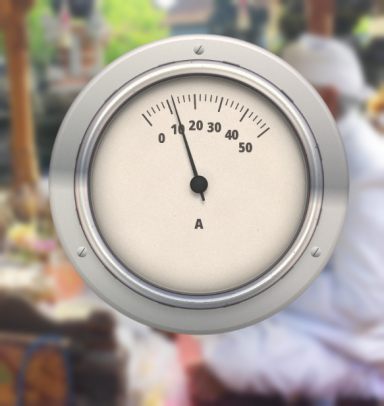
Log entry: 12 A
